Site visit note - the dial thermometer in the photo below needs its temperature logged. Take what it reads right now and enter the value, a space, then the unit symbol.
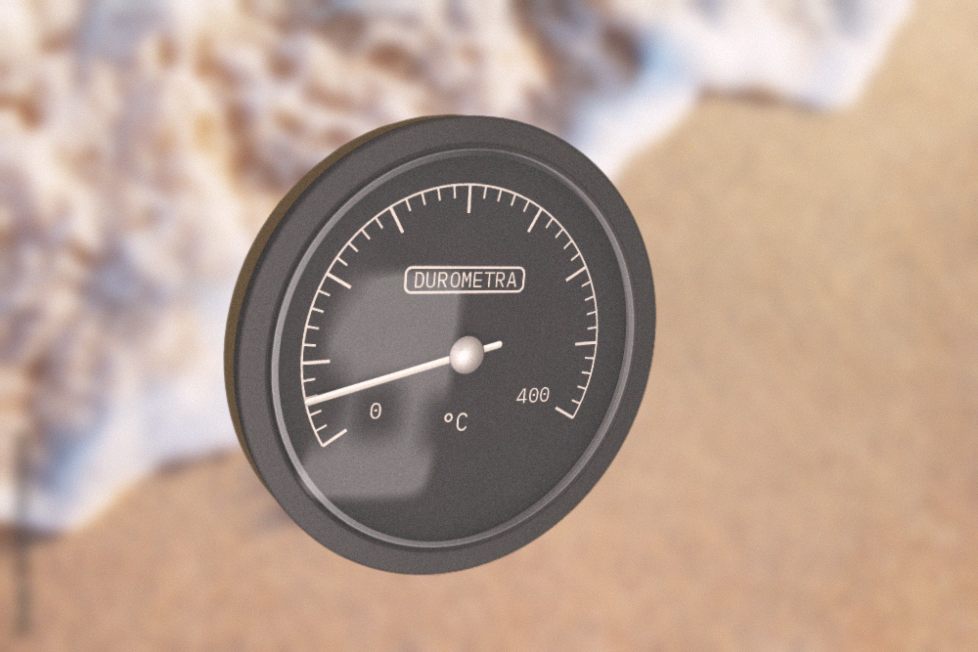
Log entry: 30 °C
